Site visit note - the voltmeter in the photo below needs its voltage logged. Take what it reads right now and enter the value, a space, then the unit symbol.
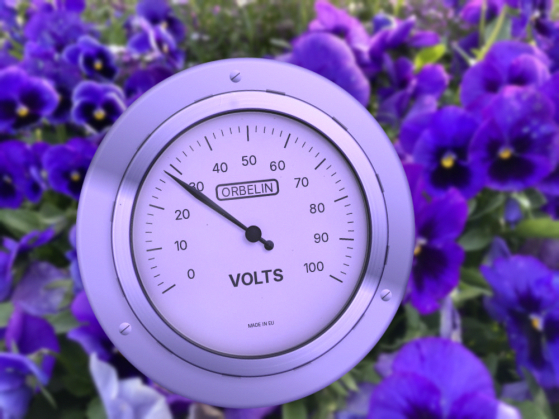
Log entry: 28 V
